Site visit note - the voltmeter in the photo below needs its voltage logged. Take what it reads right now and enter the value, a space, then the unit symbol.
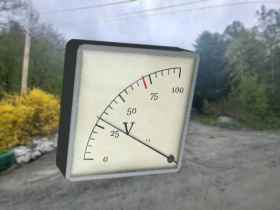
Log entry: 30 V
